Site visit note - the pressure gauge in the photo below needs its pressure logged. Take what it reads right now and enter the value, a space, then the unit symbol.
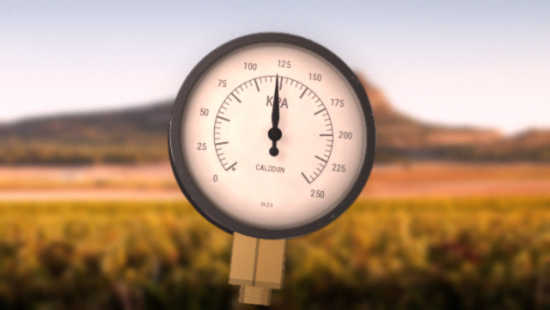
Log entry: 120 kPa
